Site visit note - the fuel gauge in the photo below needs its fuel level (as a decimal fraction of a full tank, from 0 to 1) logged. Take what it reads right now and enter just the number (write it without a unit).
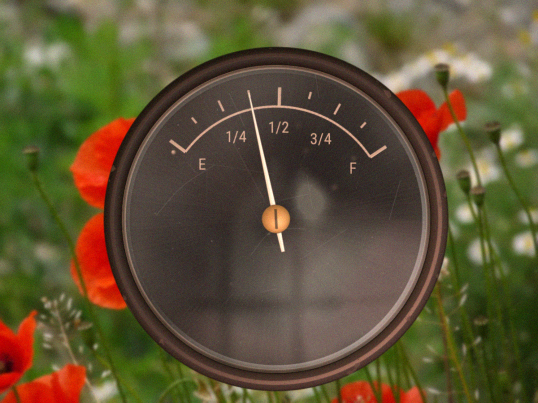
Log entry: 0.375
